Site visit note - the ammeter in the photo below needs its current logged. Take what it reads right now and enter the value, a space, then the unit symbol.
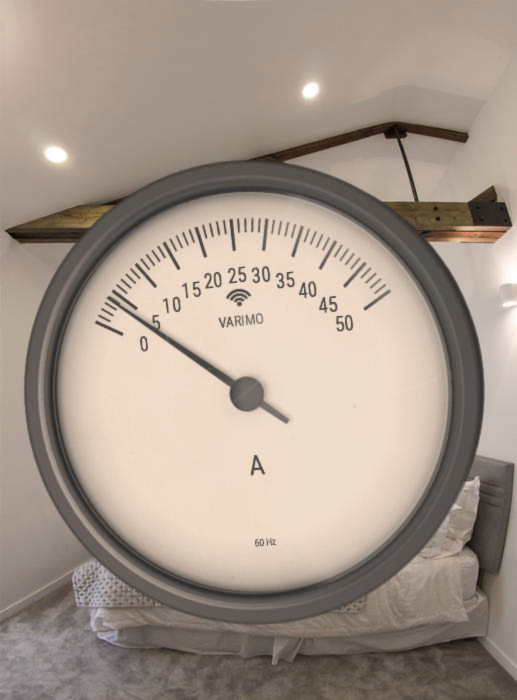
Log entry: 4 A
